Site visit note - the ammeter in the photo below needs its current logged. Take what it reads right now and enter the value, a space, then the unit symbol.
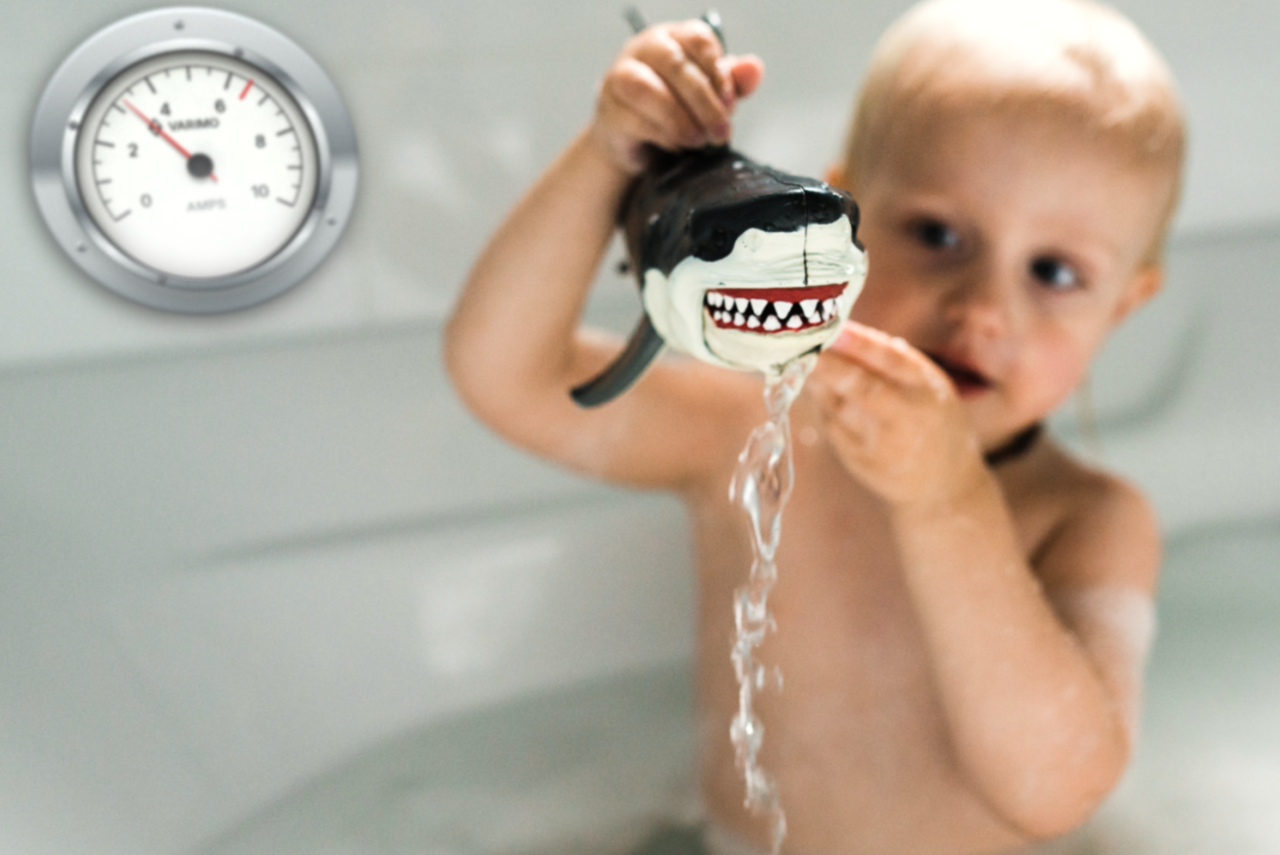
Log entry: 3.25 A
